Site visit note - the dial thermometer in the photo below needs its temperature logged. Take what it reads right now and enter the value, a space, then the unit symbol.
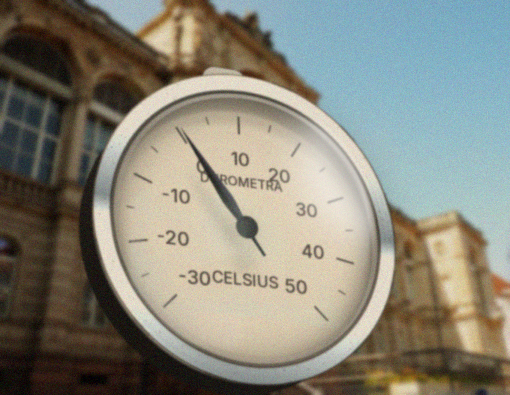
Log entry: 0 °C
